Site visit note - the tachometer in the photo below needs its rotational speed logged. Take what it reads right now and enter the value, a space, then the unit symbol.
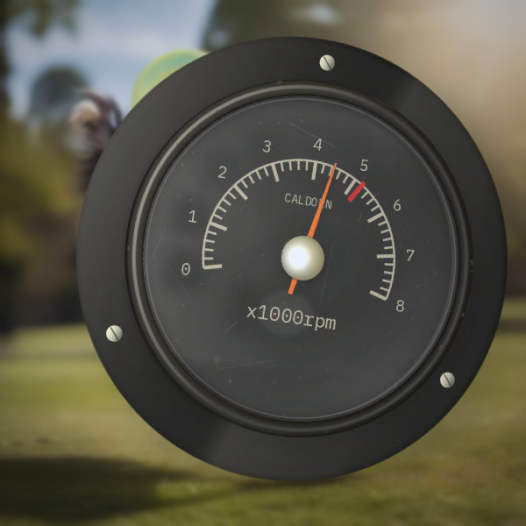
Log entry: 4400 rpm
